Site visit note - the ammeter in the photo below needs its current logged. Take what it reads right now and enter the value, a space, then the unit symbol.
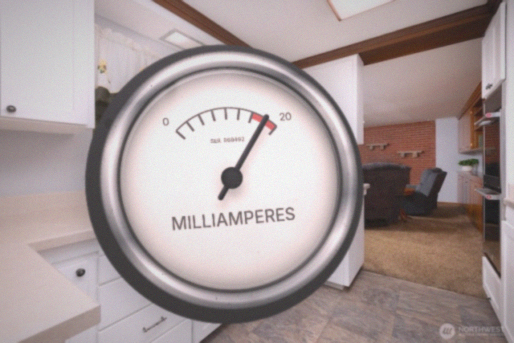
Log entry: 17.5 mA
